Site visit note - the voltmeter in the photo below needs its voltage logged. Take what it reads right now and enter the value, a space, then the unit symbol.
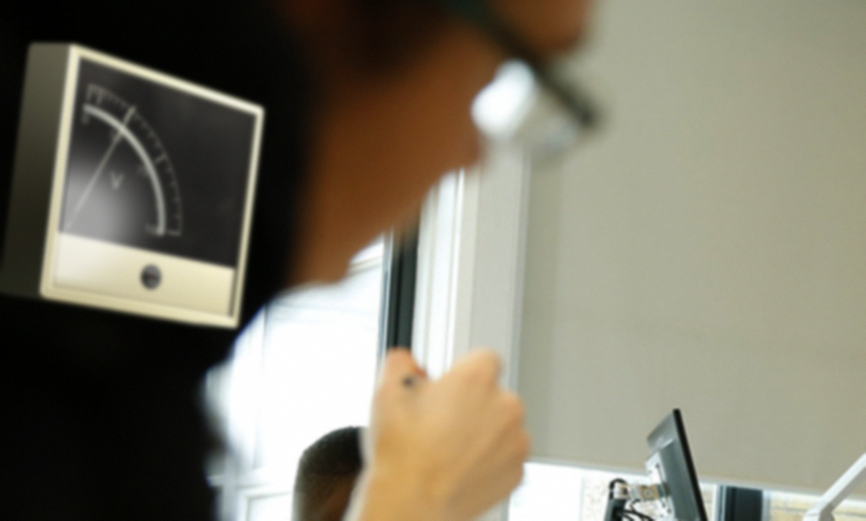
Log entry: 50 V
